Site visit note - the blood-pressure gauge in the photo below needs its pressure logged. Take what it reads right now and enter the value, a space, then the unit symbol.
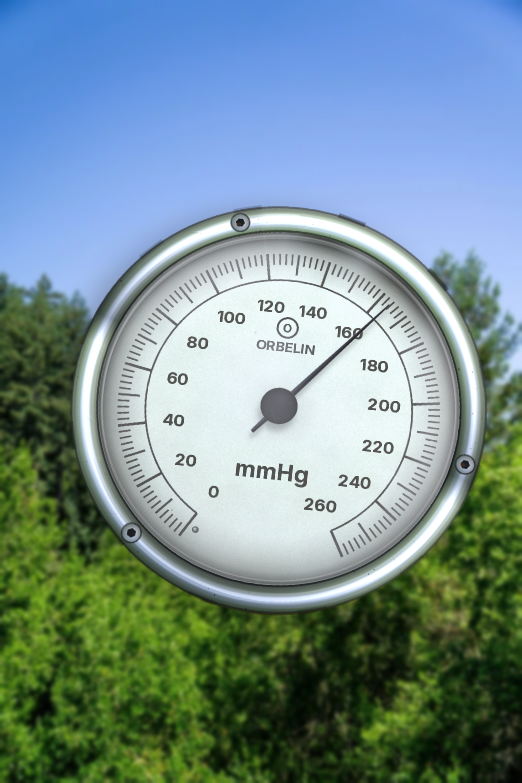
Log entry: 164 mmHg
